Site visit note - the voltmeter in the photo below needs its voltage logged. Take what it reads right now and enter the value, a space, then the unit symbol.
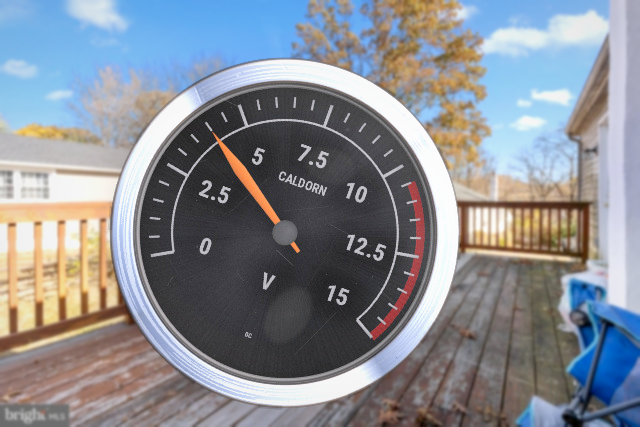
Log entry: 4 V
